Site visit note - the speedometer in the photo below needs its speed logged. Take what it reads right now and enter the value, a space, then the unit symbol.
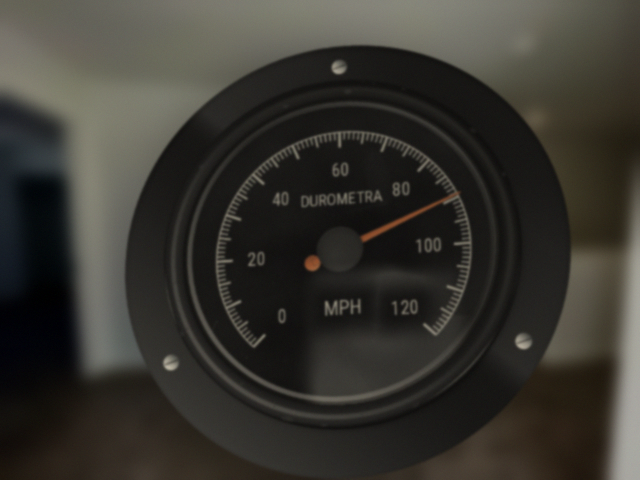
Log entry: 90 mph
